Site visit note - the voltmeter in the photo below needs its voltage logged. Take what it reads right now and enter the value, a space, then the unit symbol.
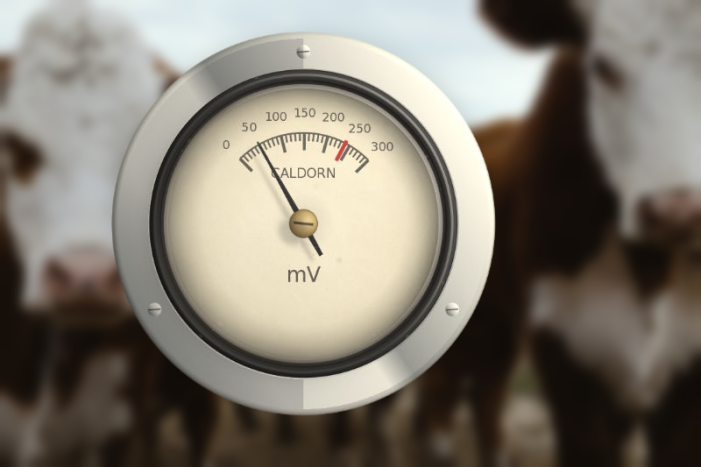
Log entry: 50 mV
